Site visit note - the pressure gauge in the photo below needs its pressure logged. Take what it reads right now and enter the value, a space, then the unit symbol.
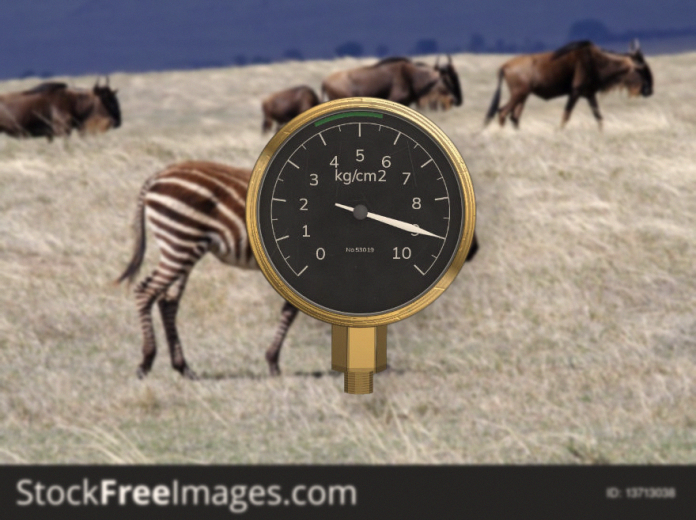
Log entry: 9 kg/cm²
